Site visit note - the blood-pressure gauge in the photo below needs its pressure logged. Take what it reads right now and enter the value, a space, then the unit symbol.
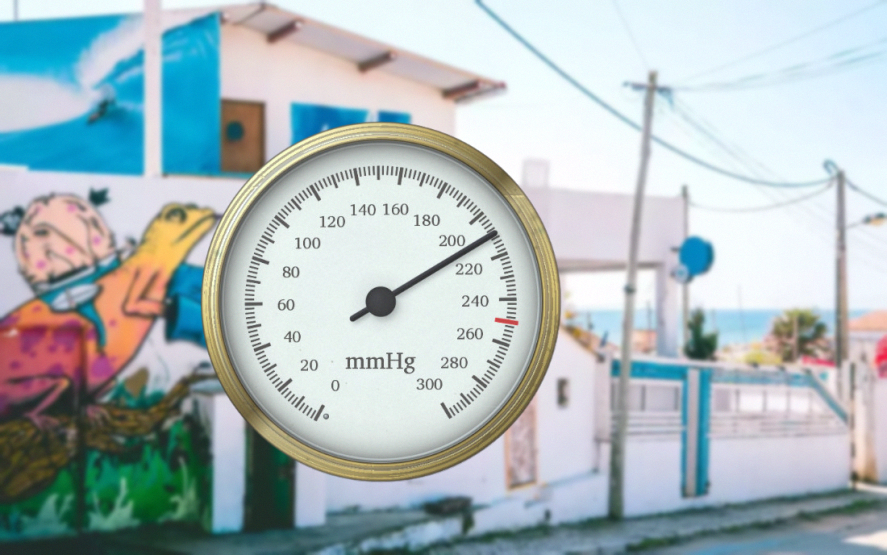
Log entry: 210 mmHg
